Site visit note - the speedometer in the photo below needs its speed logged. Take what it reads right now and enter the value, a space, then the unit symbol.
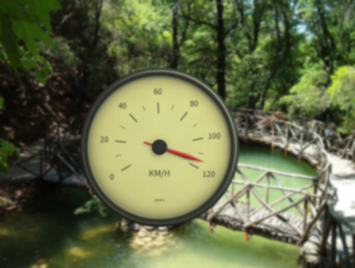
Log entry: 115 km/h
